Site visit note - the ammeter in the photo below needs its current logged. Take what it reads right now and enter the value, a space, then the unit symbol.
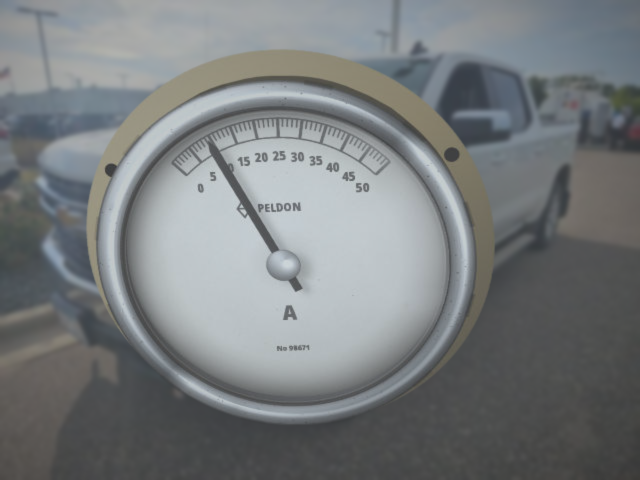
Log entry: 10 A
